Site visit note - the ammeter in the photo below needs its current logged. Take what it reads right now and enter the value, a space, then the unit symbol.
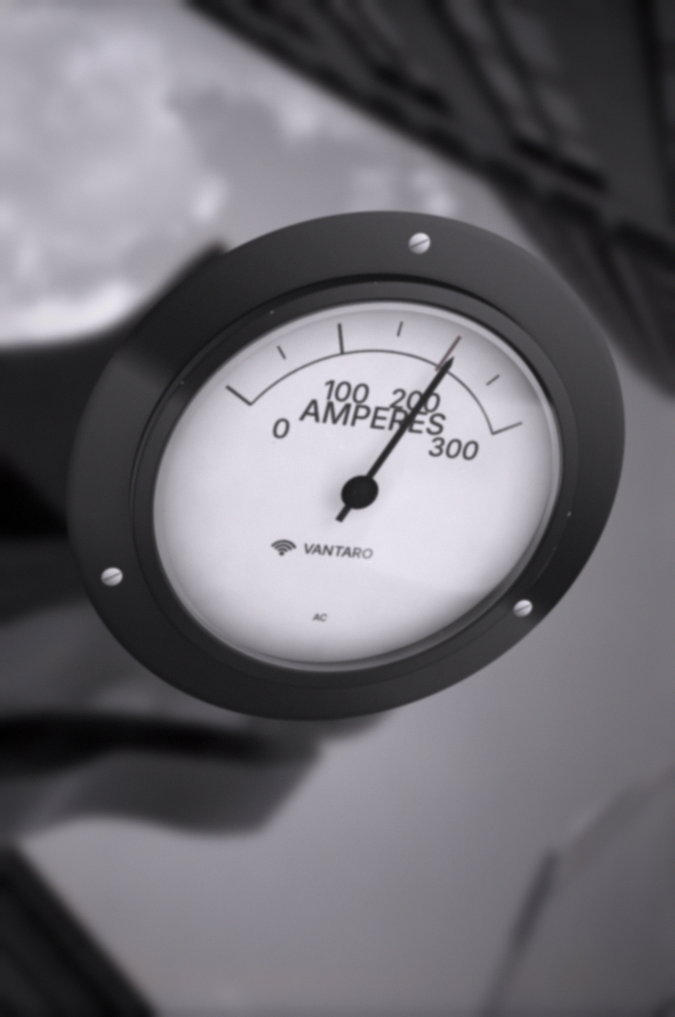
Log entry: 200 A
